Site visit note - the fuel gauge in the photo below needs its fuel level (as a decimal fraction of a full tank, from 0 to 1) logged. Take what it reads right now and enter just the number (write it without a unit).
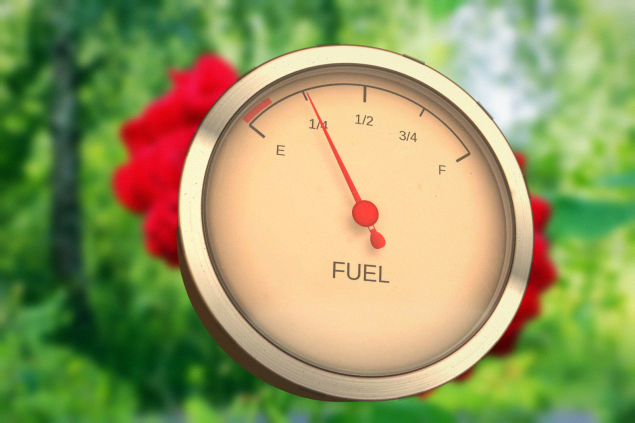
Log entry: 0.25
